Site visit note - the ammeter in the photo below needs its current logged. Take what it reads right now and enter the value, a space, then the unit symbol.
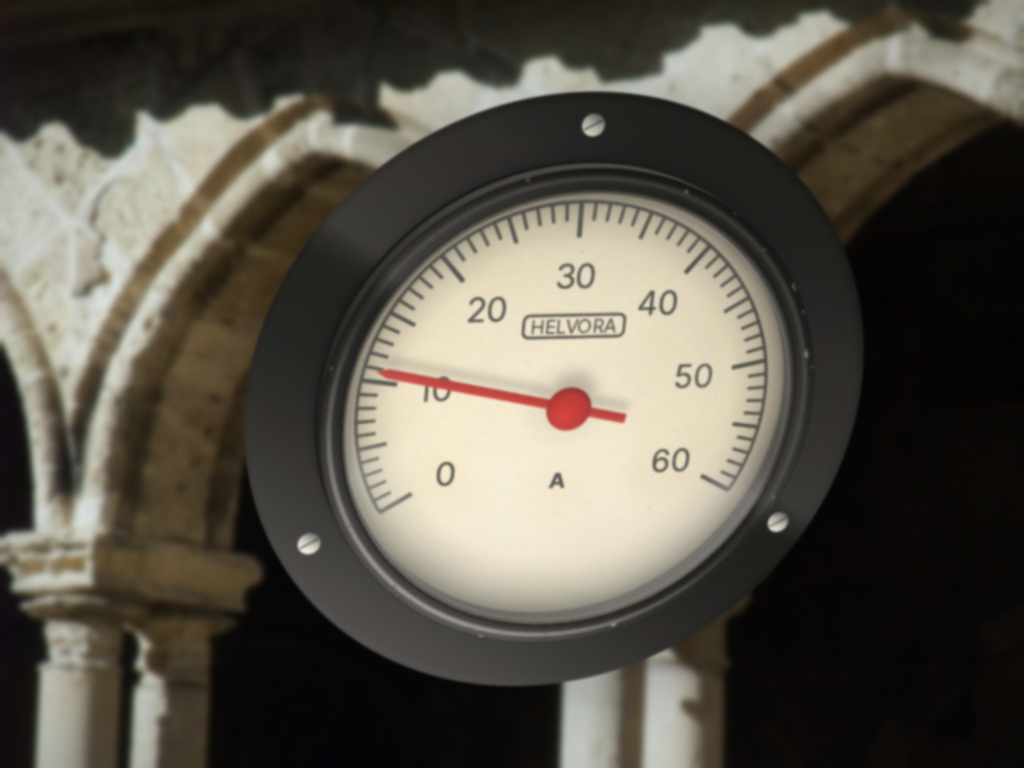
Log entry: 11 A
